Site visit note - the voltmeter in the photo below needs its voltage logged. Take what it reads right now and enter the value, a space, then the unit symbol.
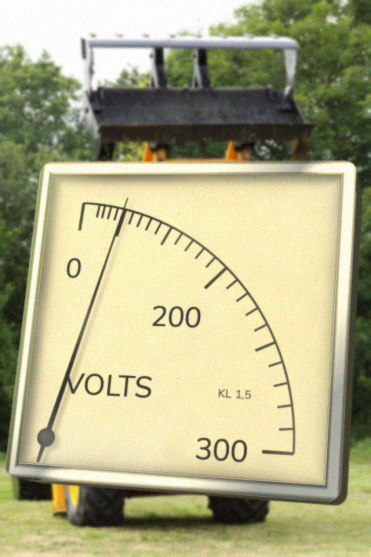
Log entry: 100 V
